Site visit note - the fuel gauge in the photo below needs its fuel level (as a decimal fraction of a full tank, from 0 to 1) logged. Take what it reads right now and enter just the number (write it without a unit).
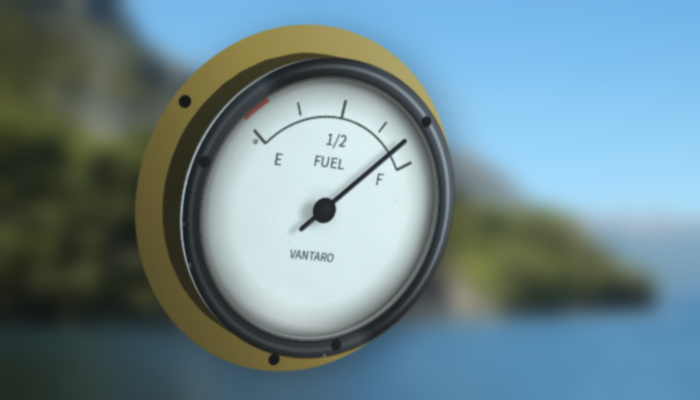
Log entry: 0.875
